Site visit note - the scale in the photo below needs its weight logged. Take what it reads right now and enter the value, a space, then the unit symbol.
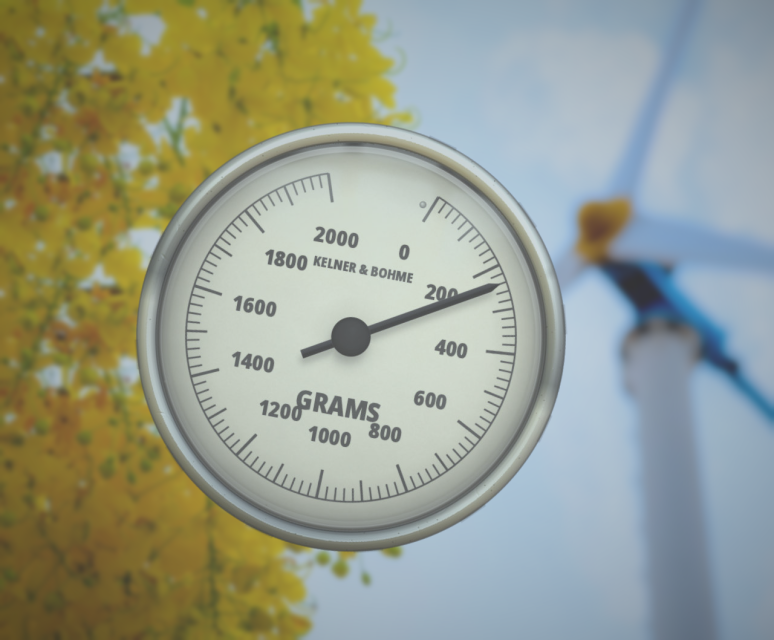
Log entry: 240 g
